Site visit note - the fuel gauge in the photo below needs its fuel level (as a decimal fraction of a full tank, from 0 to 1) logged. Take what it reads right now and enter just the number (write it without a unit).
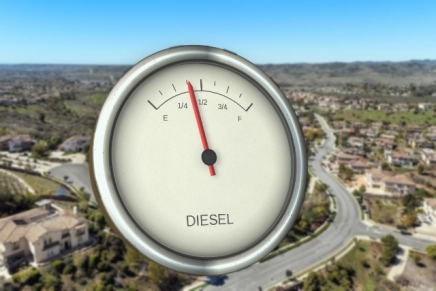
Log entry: 0.375
